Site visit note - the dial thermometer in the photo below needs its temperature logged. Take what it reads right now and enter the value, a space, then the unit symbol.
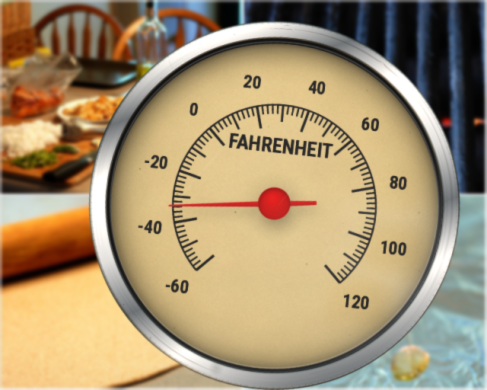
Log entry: -34 °F
